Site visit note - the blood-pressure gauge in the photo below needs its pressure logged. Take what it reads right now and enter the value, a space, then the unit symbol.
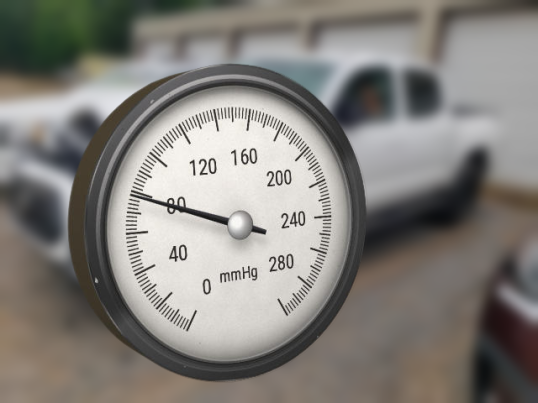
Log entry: 78 mmHg
